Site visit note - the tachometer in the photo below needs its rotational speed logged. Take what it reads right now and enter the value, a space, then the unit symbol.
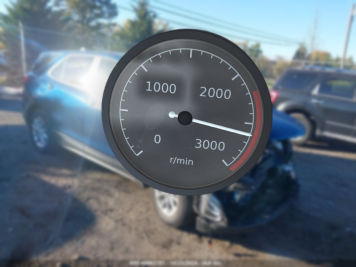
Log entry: 2600 rpm
